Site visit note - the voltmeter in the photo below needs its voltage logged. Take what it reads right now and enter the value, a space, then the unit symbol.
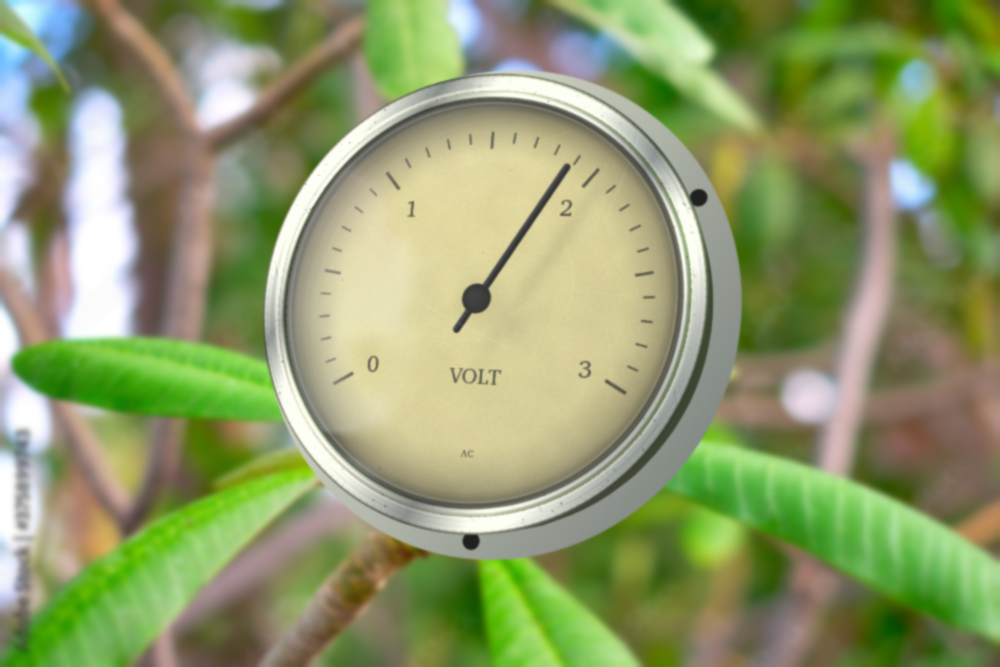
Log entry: 1.9 V
